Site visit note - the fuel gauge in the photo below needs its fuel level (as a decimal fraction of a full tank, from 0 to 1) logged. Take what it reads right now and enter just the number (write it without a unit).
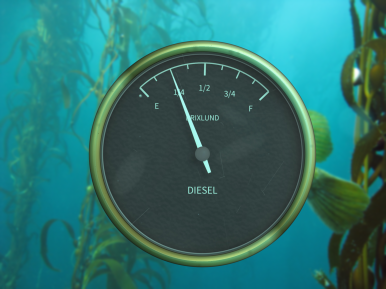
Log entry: 0.25
